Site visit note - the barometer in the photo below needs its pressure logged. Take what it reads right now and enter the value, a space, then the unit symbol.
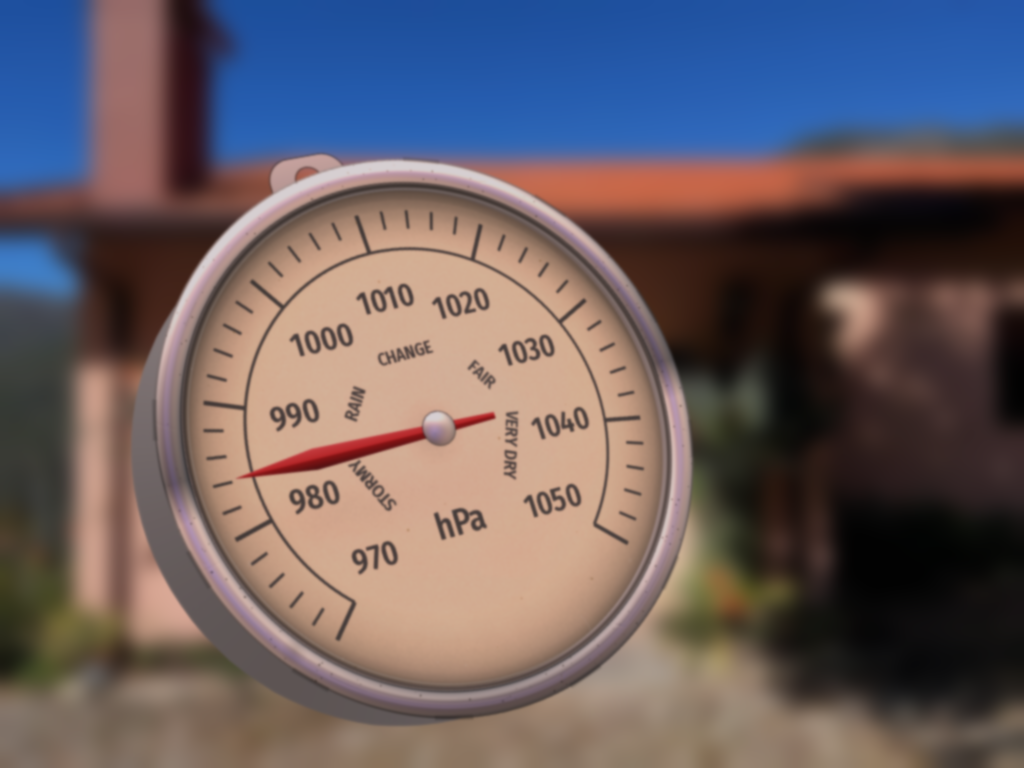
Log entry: 984 hPa
